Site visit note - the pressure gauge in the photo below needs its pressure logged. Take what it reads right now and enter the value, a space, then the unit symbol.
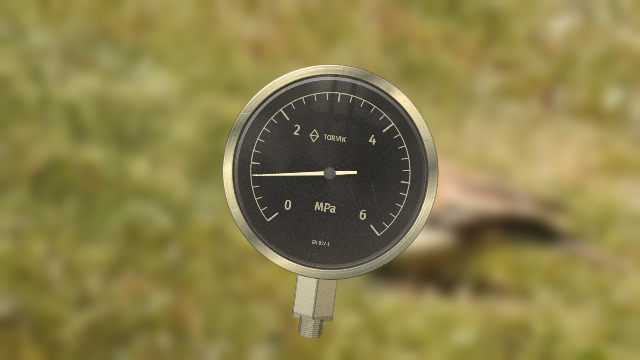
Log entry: 0.8 MPa
